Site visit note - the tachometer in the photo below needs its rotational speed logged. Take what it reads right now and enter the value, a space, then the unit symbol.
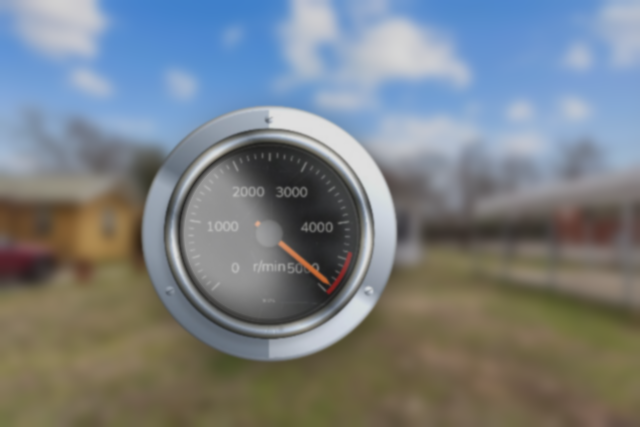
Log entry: 4900 rpm
